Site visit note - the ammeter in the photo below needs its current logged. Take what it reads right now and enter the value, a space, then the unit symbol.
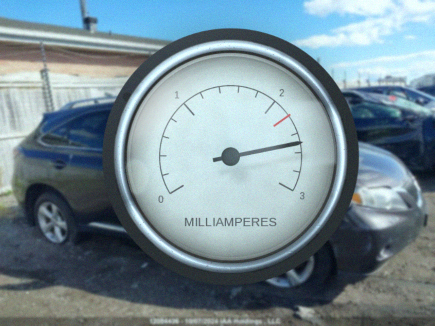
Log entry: 2.5 mA
